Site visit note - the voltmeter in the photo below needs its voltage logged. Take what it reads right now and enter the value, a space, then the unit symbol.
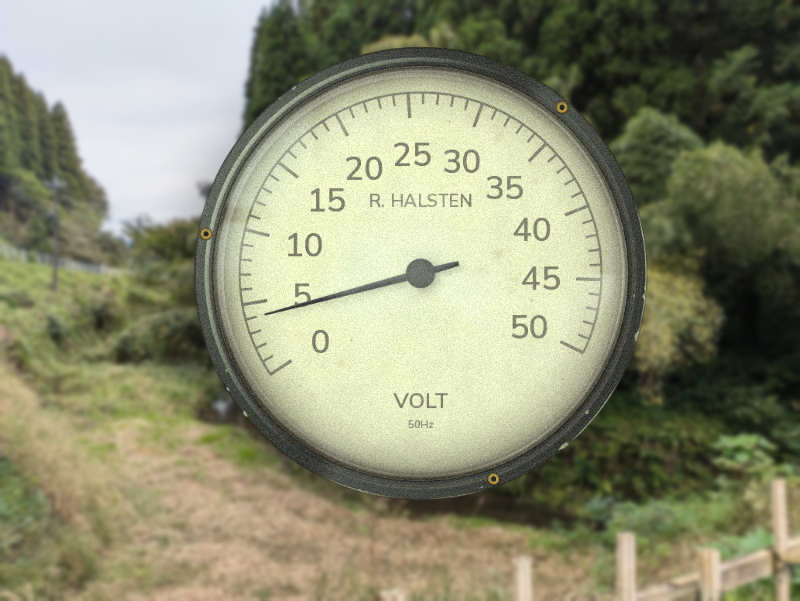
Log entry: 4 V
